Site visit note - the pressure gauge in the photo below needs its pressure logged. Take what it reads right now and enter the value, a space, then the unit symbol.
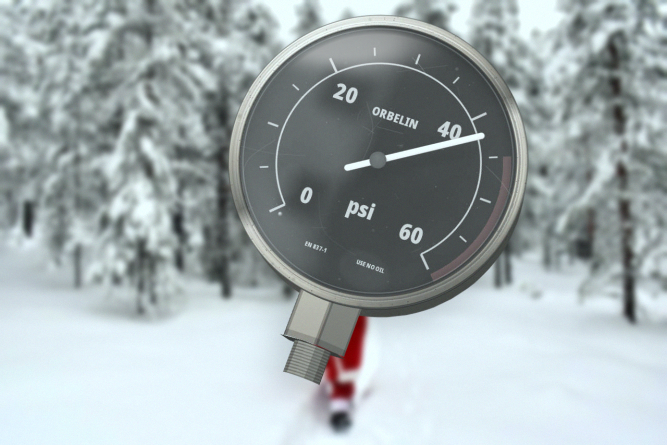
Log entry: 42.5 psi
